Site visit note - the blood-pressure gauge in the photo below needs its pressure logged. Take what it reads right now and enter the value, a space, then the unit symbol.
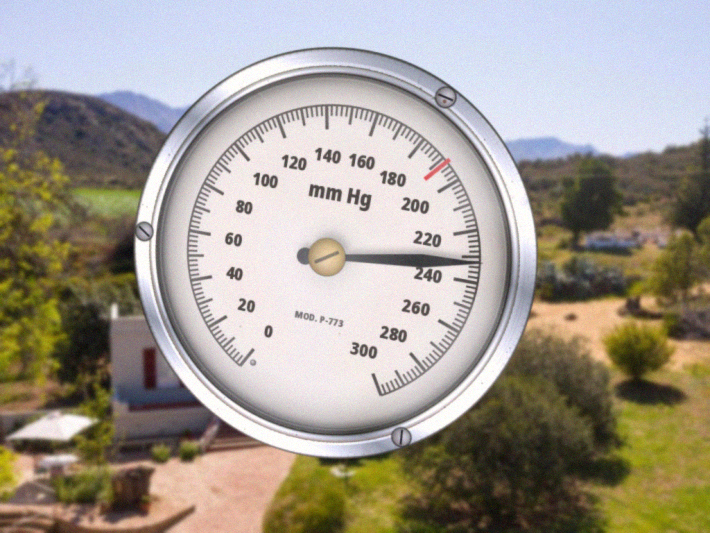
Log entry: 232 mmHg
